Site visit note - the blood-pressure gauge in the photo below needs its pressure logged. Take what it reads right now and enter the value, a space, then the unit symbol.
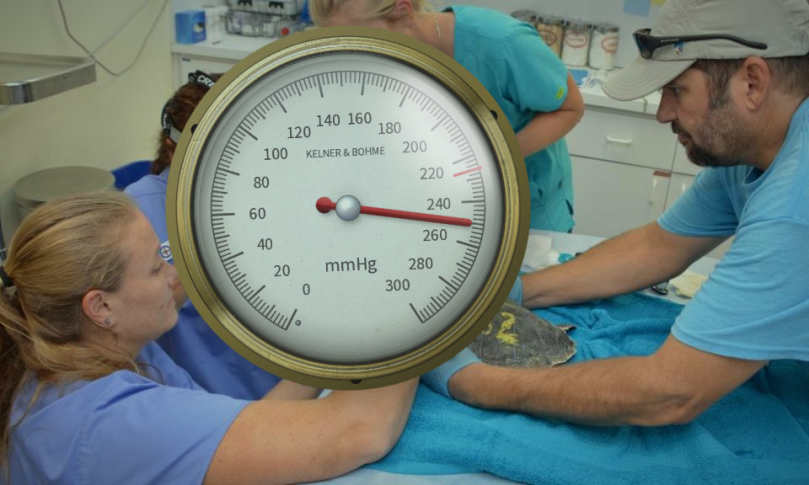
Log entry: 250 mmHg
